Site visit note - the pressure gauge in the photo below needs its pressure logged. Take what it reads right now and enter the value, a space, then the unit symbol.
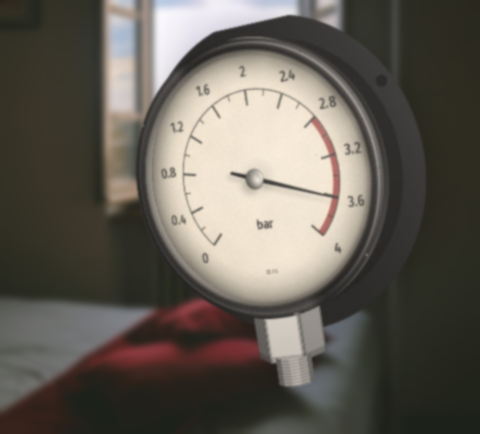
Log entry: 3.6 bar
